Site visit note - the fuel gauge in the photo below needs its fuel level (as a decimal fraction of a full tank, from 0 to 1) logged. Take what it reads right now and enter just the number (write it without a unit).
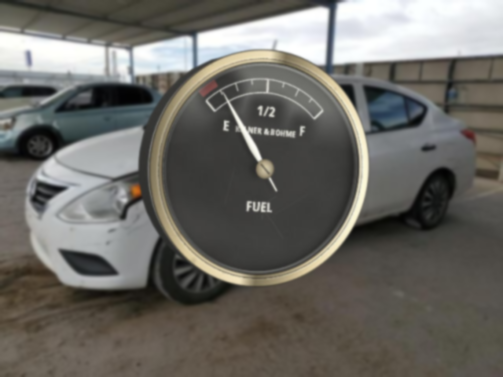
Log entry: 0.125
